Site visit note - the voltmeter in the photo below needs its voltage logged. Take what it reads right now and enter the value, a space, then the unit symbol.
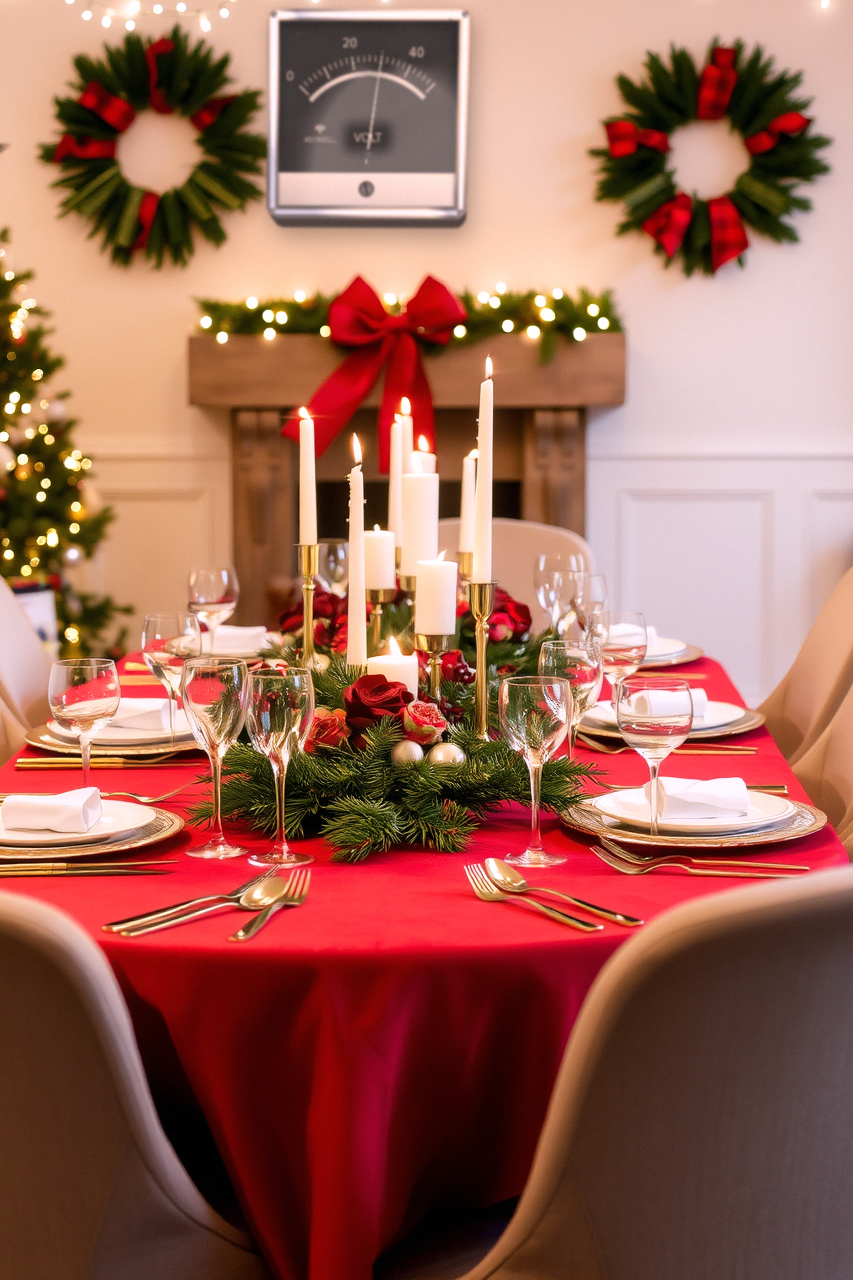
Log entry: 30 V
